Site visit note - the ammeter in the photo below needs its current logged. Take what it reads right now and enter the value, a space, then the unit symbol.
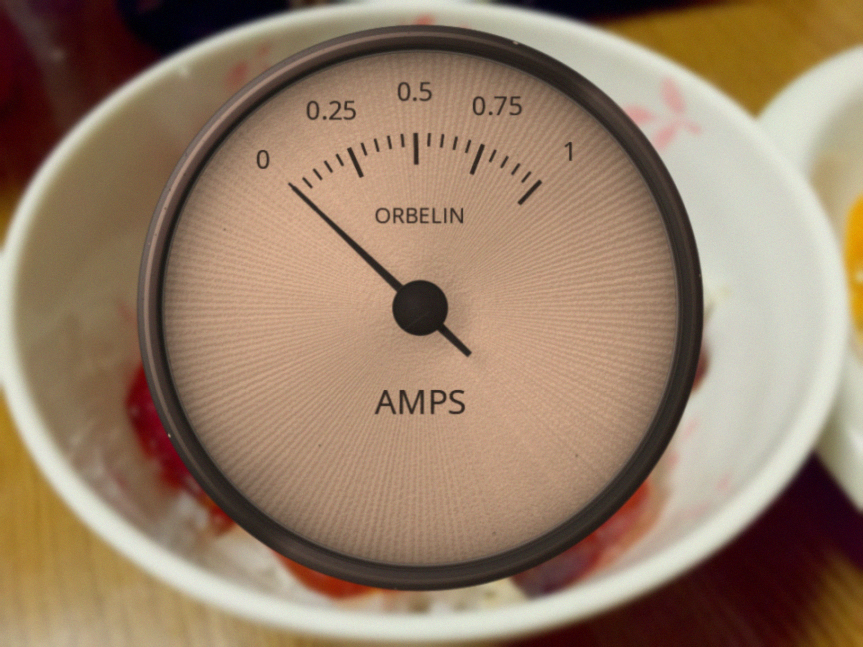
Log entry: 0 A
